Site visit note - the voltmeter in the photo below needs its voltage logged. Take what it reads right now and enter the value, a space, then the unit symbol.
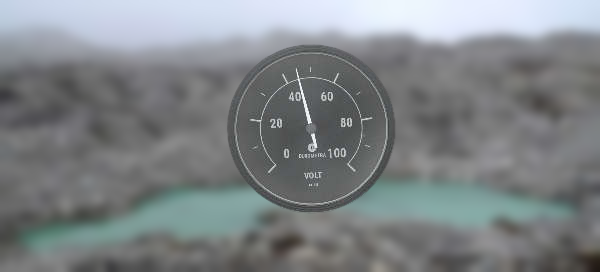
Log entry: 45 V
